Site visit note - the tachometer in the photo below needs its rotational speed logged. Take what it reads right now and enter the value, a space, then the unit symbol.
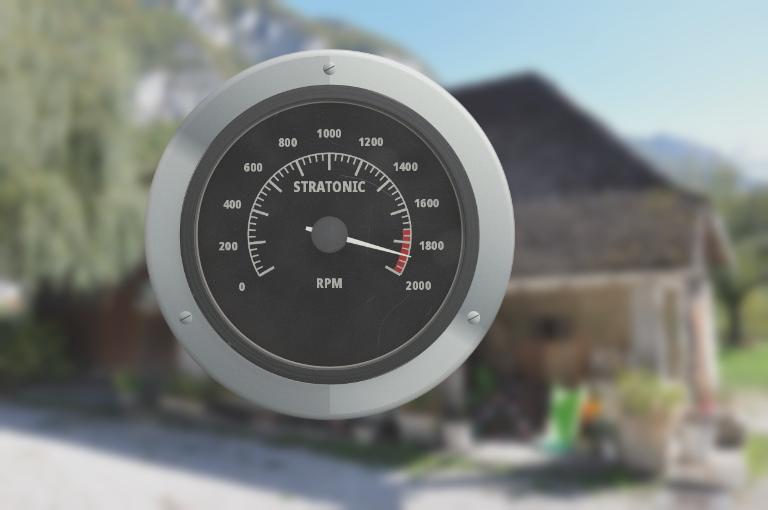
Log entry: 1880 rpm
